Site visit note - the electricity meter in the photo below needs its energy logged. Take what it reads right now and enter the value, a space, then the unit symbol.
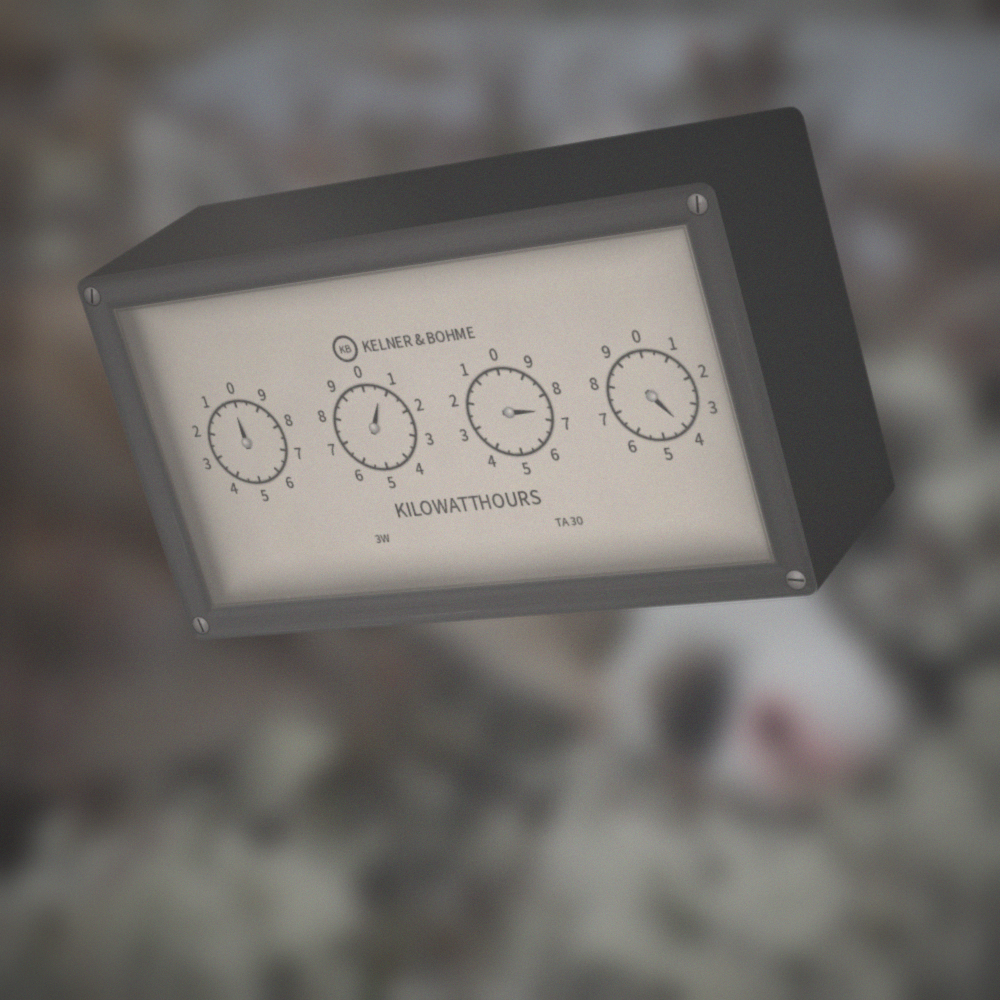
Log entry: 74 kWh
